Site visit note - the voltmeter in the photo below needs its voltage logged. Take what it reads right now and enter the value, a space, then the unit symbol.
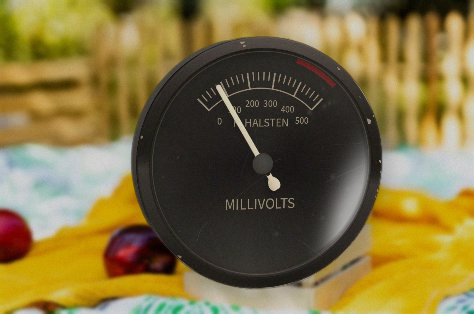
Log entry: 80 mV
